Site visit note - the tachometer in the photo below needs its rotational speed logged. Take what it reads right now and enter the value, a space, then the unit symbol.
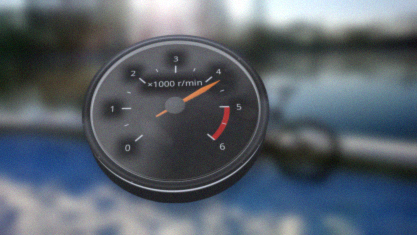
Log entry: 4250 rpm
